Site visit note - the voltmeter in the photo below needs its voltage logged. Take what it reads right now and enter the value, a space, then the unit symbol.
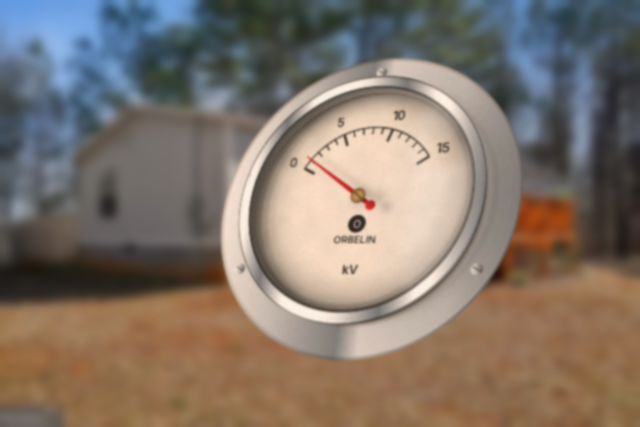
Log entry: 1 kV
